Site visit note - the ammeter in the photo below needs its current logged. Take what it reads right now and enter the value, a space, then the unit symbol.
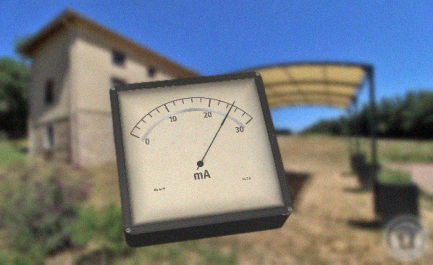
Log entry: 25 mA
